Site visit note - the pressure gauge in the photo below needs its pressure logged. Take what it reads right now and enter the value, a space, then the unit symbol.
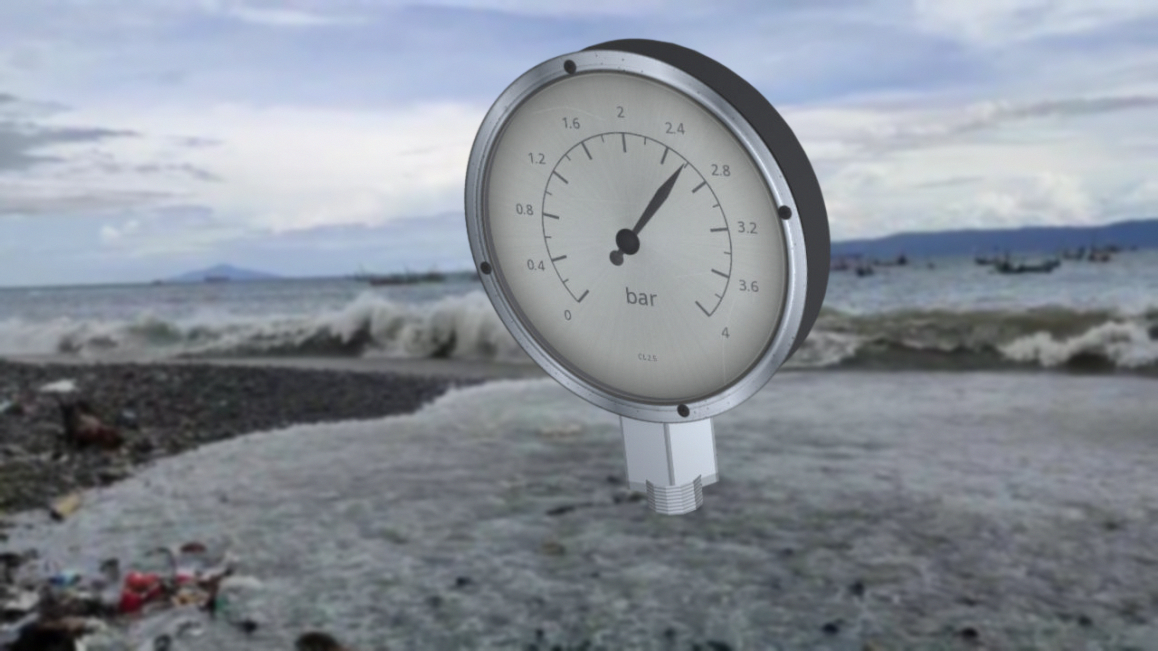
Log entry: 2.6 bar
